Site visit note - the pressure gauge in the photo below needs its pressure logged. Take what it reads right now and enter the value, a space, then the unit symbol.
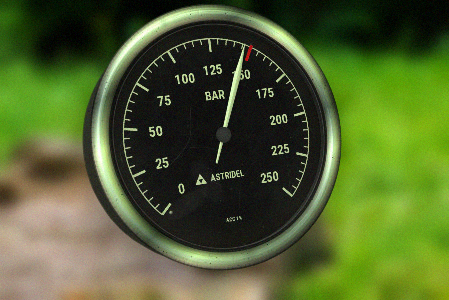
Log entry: 145 bar
